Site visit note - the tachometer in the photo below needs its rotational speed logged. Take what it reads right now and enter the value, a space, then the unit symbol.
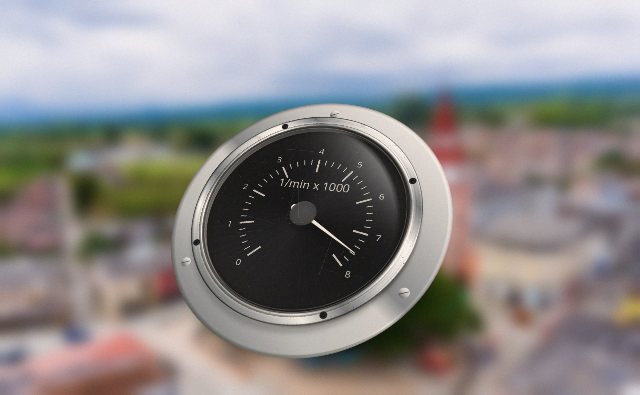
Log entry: 7600 rpm
